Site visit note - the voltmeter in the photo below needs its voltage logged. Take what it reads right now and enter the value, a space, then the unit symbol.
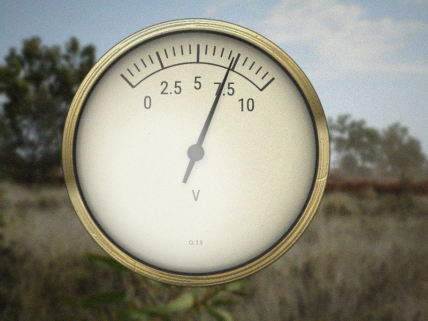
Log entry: 7.25 V
